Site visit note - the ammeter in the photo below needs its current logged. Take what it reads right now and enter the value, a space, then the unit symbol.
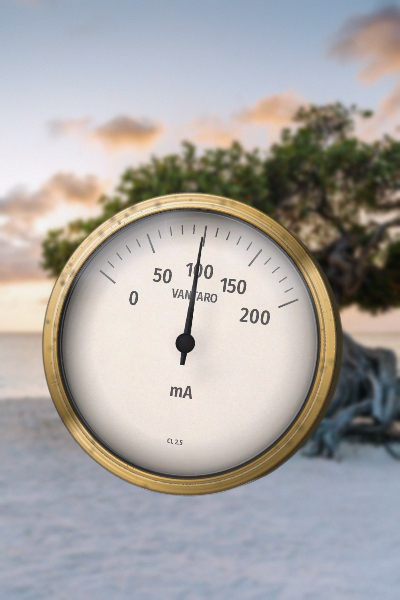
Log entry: 100 mA
